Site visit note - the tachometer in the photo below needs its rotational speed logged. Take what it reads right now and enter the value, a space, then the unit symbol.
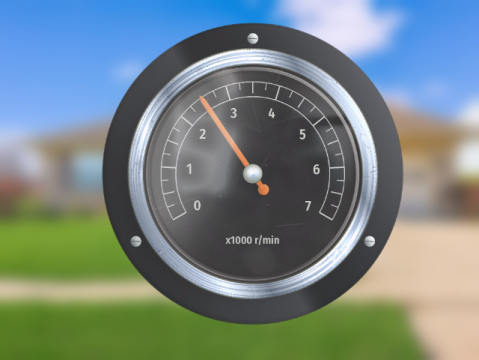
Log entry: 2500 rpm
